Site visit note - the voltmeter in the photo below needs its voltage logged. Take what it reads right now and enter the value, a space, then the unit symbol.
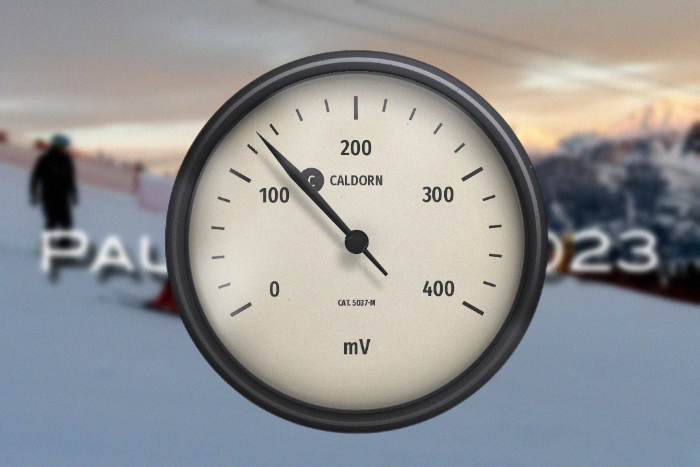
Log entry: 130 mV
